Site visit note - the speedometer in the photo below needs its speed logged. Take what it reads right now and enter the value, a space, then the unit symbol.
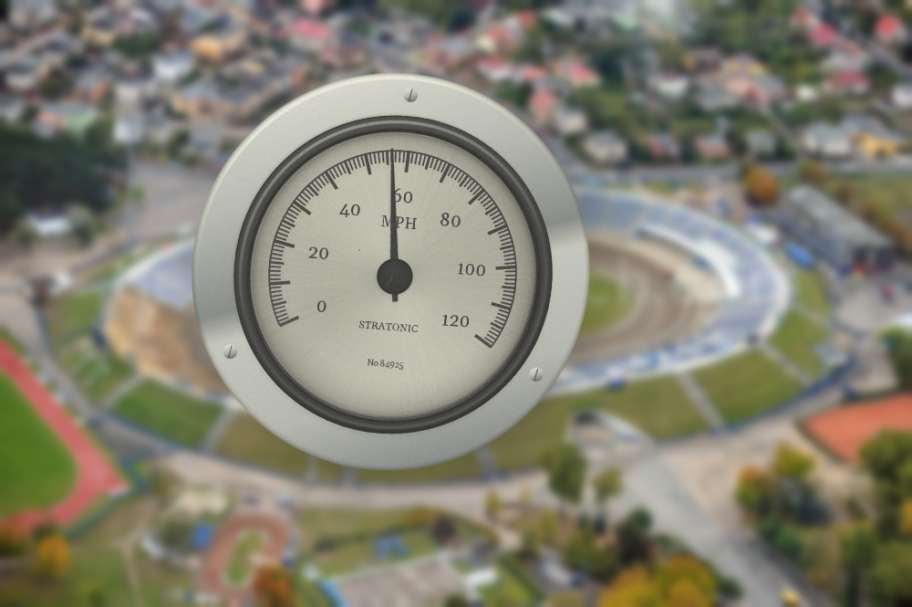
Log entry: 56 mph
